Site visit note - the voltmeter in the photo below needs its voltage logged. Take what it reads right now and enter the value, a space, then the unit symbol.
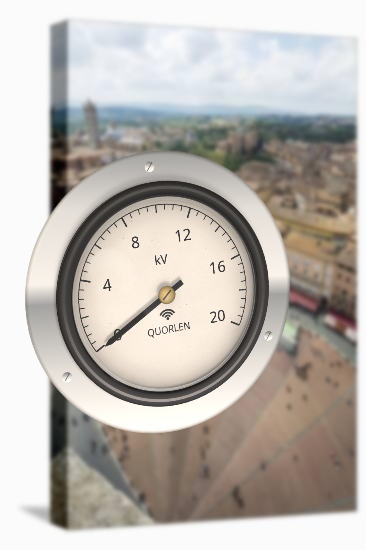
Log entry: 0 kV
